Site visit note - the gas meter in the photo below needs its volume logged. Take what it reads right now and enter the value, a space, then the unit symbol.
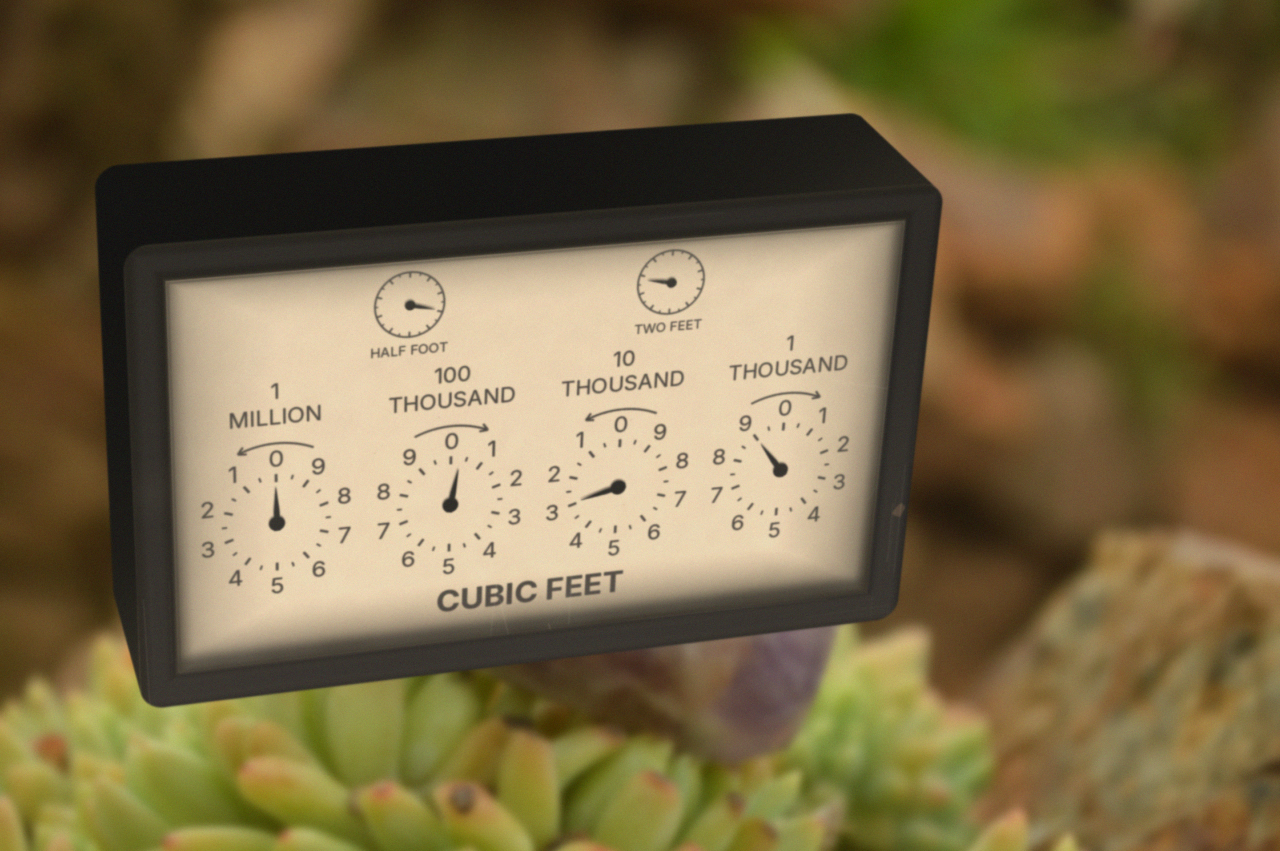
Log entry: 2900 ft³
